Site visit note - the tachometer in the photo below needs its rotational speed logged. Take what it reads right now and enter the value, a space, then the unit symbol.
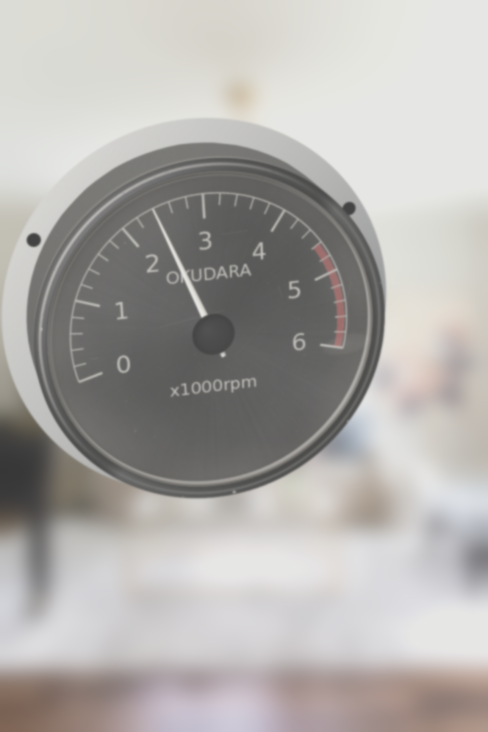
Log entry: 2400 rpm
